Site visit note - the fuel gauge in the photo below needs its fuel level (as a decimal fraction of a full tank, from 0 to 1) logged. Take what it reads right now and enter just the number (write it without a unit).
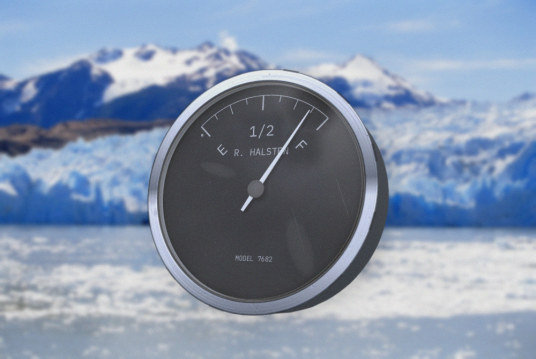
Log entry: 0.875
